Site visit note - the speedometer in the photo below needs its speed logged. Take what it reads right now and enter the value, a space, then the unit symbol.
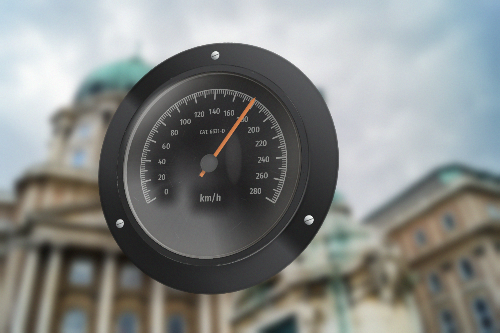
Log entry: 180 km/h
